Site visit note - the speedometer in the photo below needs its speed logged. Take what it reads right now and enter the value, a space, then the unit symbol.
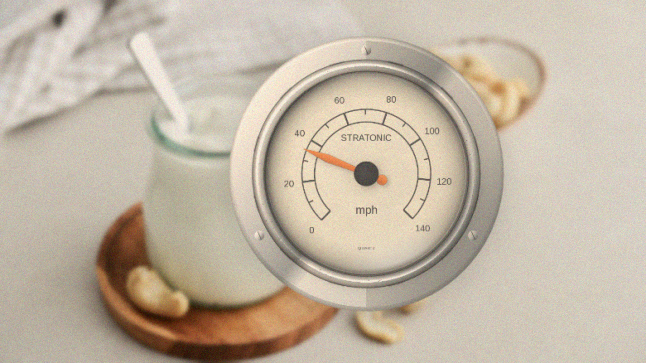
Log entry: 35 mph
